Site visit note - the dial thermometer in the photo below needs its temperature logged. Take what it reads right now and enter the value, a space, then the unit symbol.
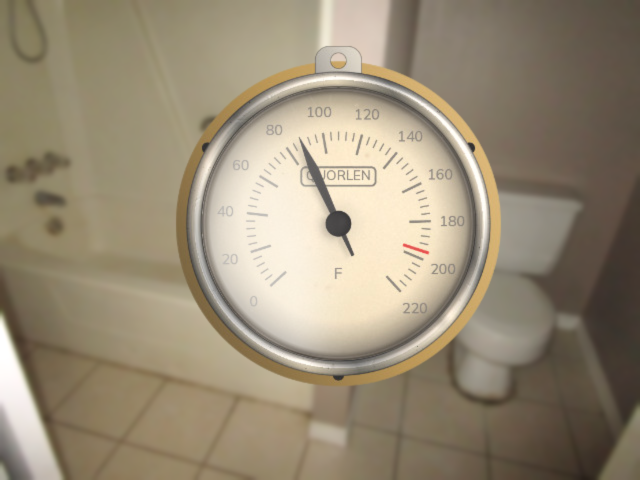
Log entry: 88 °F
